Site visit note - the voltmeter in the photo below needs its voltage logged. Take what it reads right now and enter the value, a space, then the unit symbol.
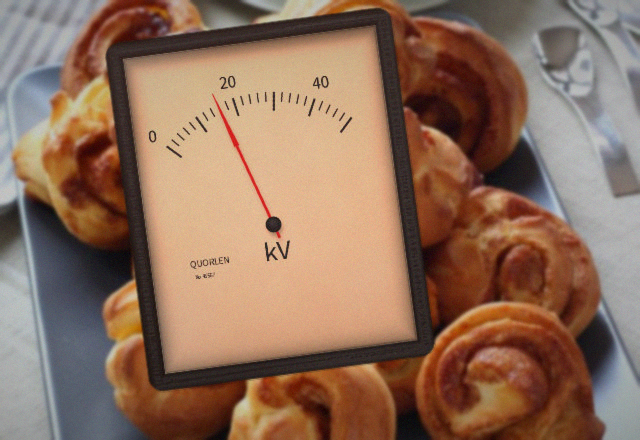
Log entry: 16 kV
